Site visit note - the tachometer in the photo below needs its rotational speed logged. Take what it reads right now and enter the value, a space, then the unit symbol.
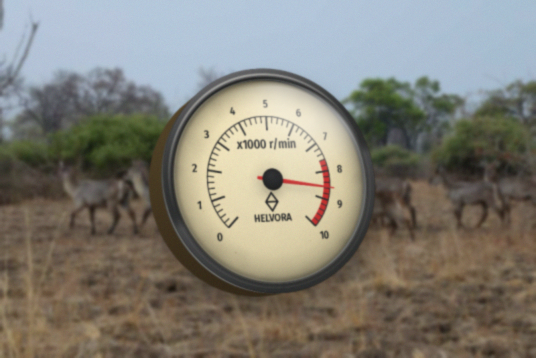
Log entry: 8600 rpm
